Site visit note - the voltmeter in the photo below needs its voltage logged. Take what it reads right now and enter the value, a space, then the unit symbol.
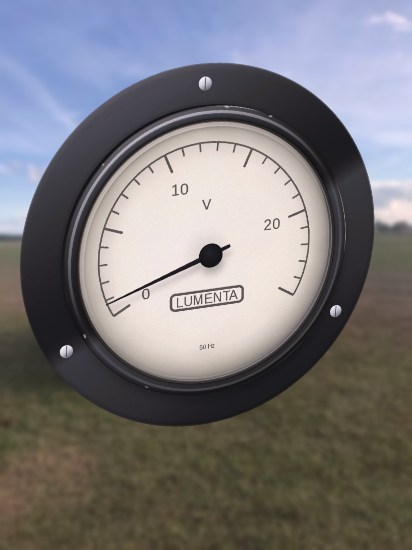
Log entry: 1 V
